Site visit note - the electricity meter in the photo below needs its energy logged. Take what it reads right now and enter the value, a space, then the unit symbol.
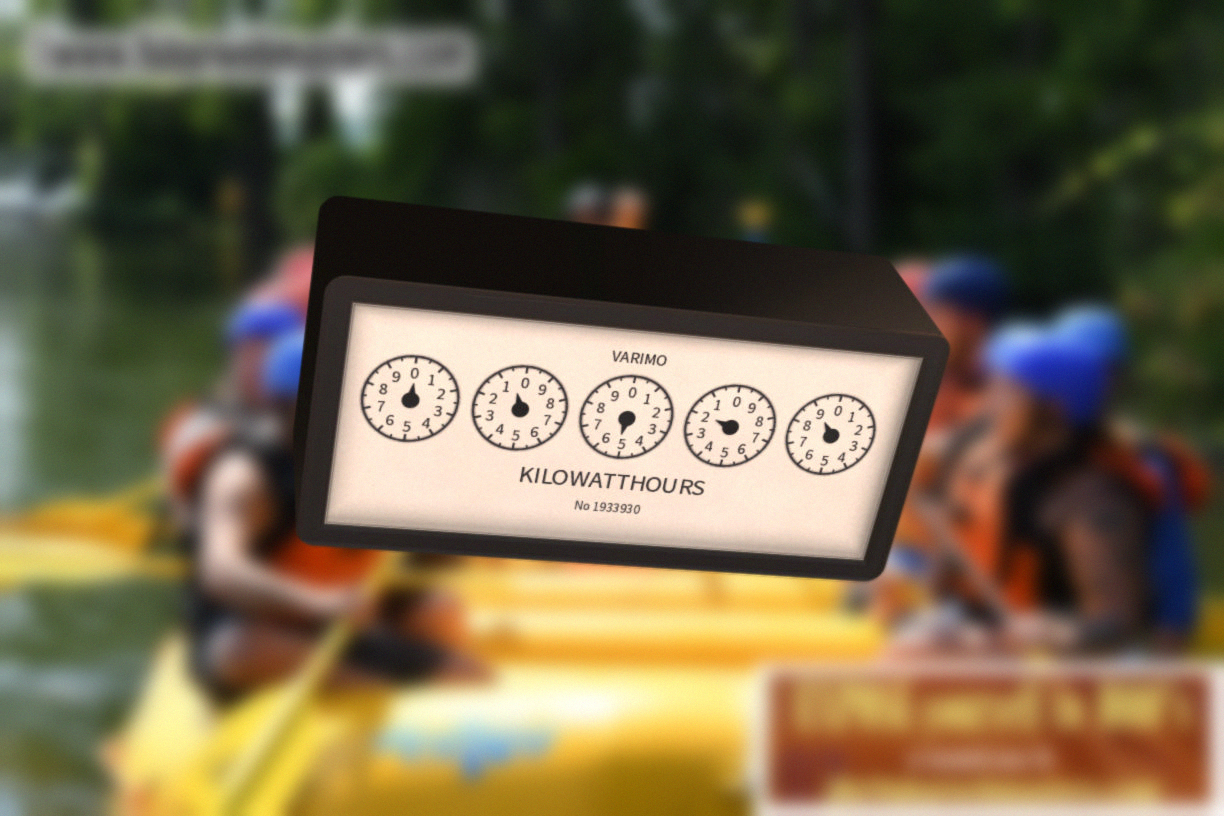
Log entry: 519 kWh
